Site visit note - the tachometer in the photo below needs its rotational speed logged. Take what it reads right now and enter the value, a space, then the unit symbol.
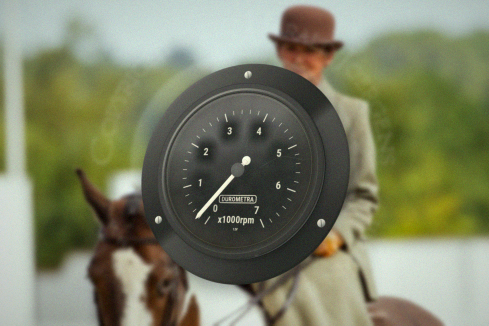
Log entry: 200 rpm
